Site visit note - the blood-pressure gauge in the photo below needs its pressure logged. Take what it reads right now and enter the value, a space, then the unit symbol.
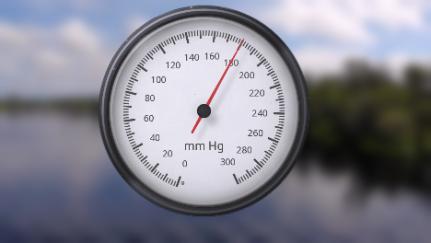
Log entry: 180 mmHg
